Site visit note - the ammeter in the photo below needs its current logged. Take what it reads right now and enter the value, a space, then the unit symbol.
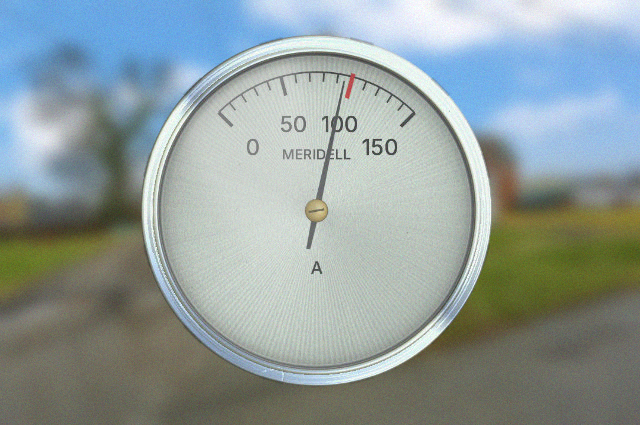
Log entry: 95 A
